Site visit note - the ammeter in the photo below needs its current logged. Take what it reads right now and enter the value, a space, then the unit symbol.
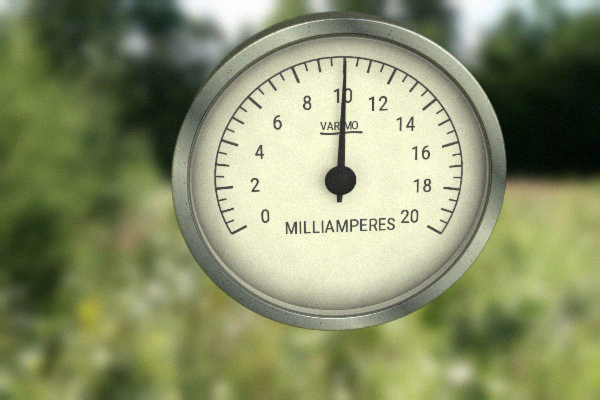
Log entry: 10 mA
